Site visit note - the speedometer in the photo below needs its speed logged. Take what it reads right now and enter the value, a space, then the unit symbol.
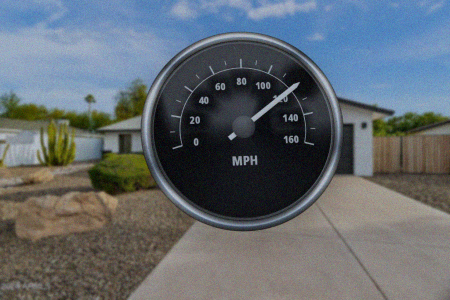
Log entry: 120 mph
